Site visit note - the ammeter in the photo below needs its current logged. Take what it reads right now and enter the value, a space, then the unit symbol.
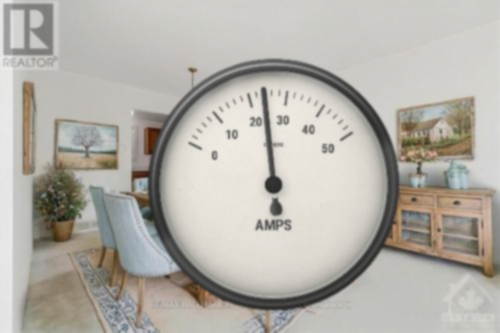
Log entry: 24 A
